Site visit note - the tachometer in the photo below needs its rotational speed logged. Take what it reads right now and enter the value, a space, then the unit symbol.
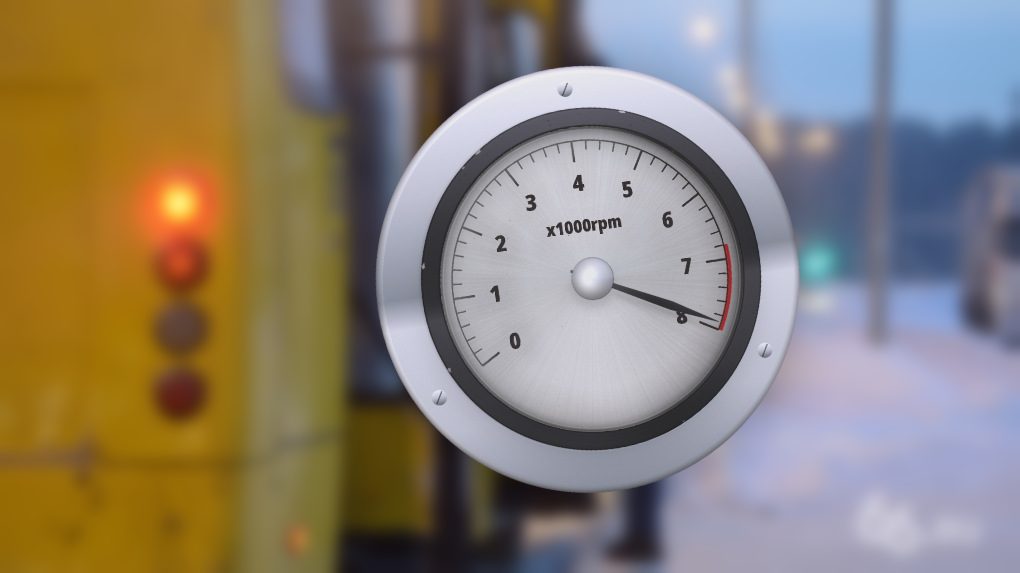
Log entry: 7900 rpm
